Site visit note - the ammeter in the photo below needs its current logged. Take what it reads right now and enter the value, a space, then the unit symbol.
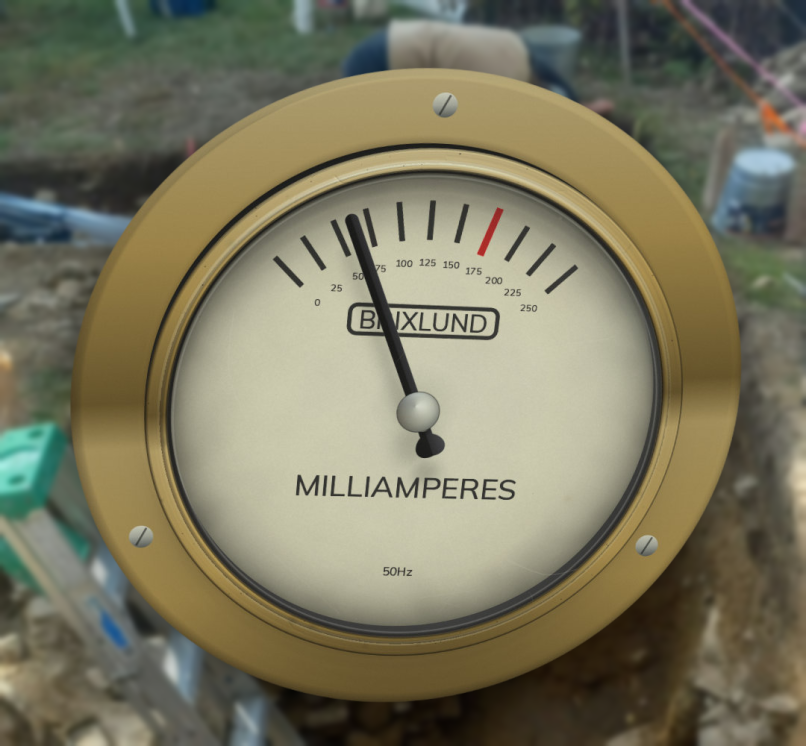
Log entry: 62.5 mA
